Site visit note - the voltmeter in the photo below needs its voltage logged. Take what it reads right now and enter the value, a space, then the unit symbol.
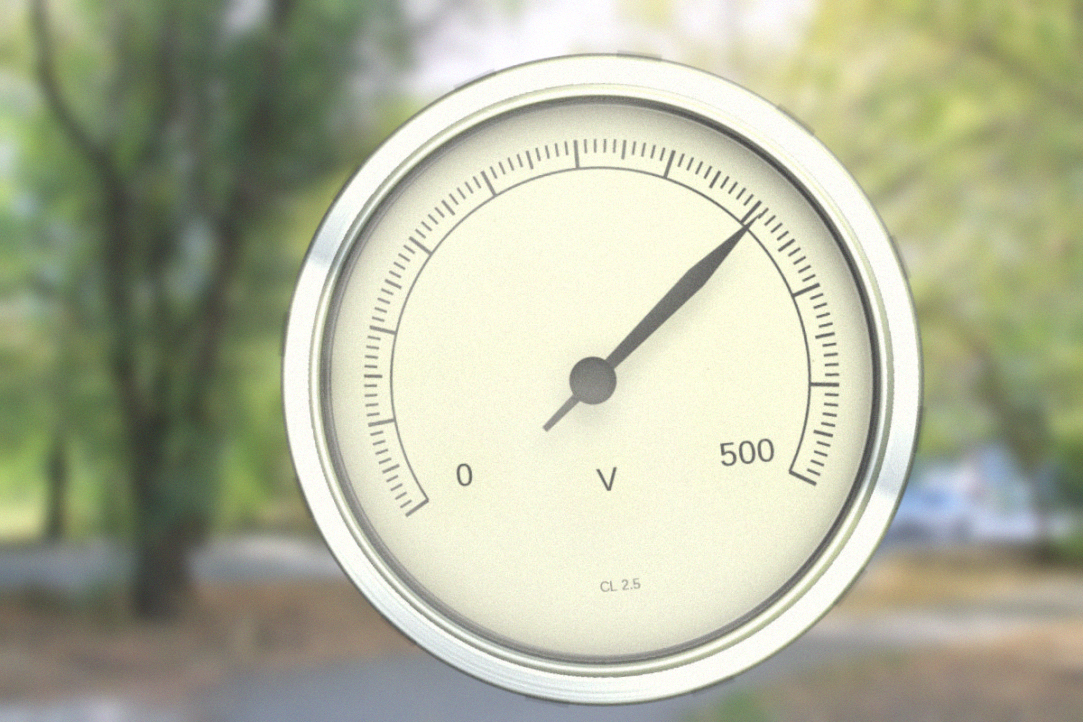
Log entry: 355 V
